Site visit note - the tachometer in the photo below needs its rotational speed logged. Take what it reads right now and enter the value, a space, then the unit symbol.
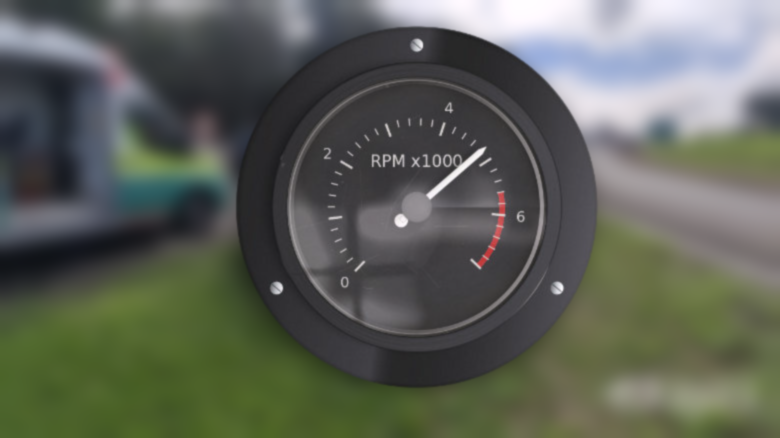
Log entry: 4800 rpm
